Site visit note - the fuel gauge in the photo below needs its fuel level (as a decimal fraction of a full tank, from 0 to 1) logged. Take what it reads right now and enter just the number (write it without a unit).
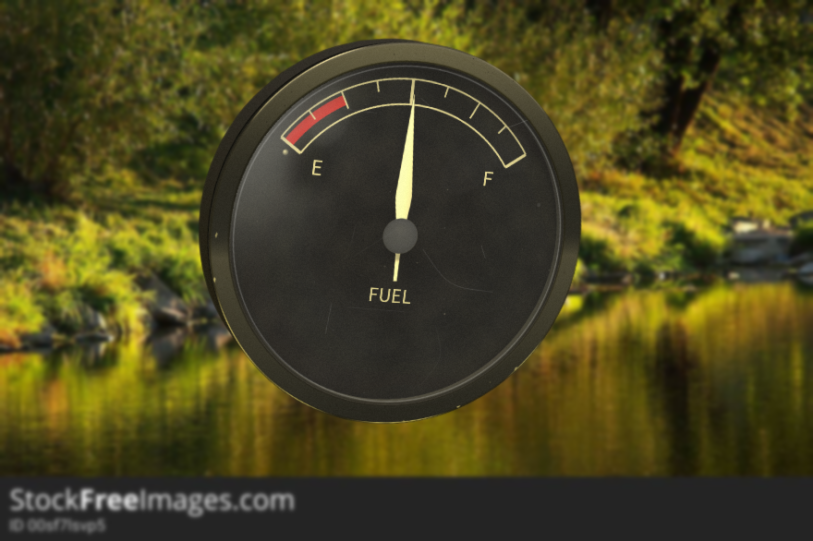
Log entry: 0.5
